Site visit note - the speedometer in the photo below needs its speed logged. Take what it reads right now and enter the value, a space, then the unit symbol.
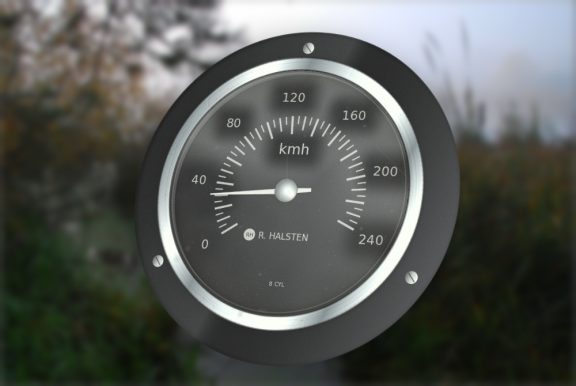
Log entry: 30 km/h
